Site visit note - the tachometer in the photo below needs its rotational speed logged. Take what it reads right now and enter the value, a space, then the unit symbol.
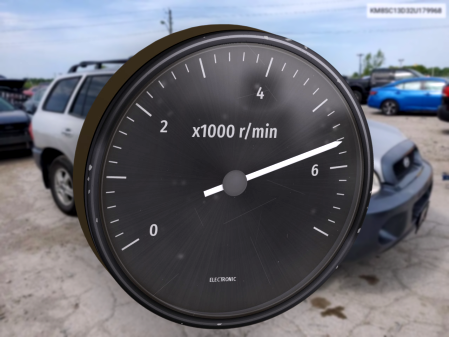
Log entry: 5600 rpm
